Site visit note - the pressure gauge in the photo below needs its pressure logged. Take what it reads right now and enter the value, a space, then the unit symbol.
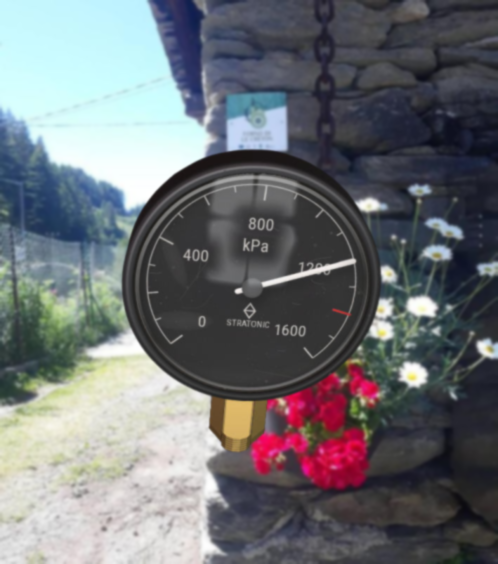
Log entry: 1200 kPa
